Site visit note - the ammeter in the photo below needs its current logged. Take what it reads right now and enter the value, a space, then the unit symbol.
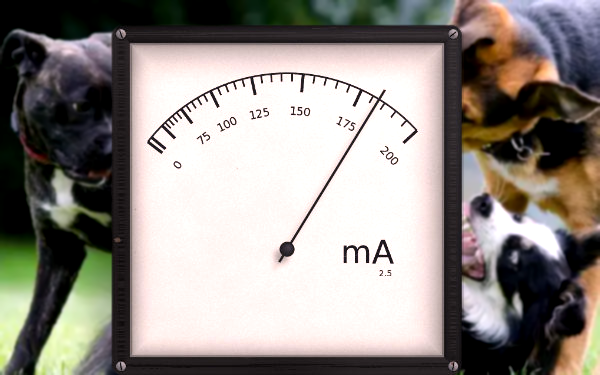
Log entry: 182.5 mA
